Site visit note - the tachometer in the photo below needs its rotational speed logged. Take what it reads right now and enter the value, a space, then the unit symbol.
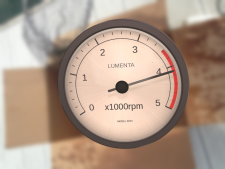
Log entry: 4100 rpm
